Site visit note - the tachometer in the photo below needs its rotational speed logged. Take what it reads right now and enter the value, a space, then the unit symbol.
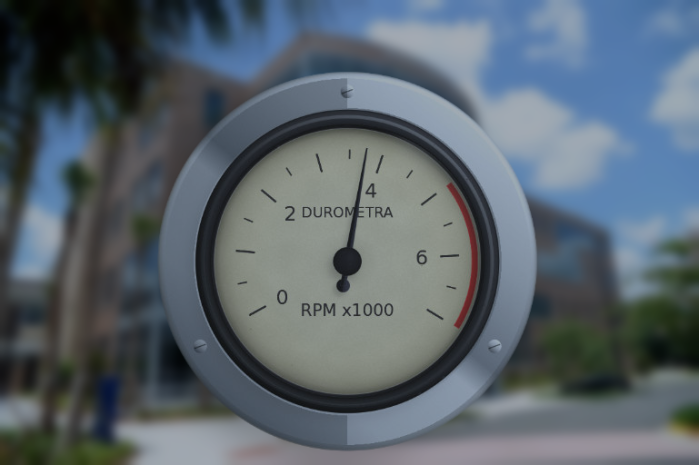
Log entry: 3750 rpm
